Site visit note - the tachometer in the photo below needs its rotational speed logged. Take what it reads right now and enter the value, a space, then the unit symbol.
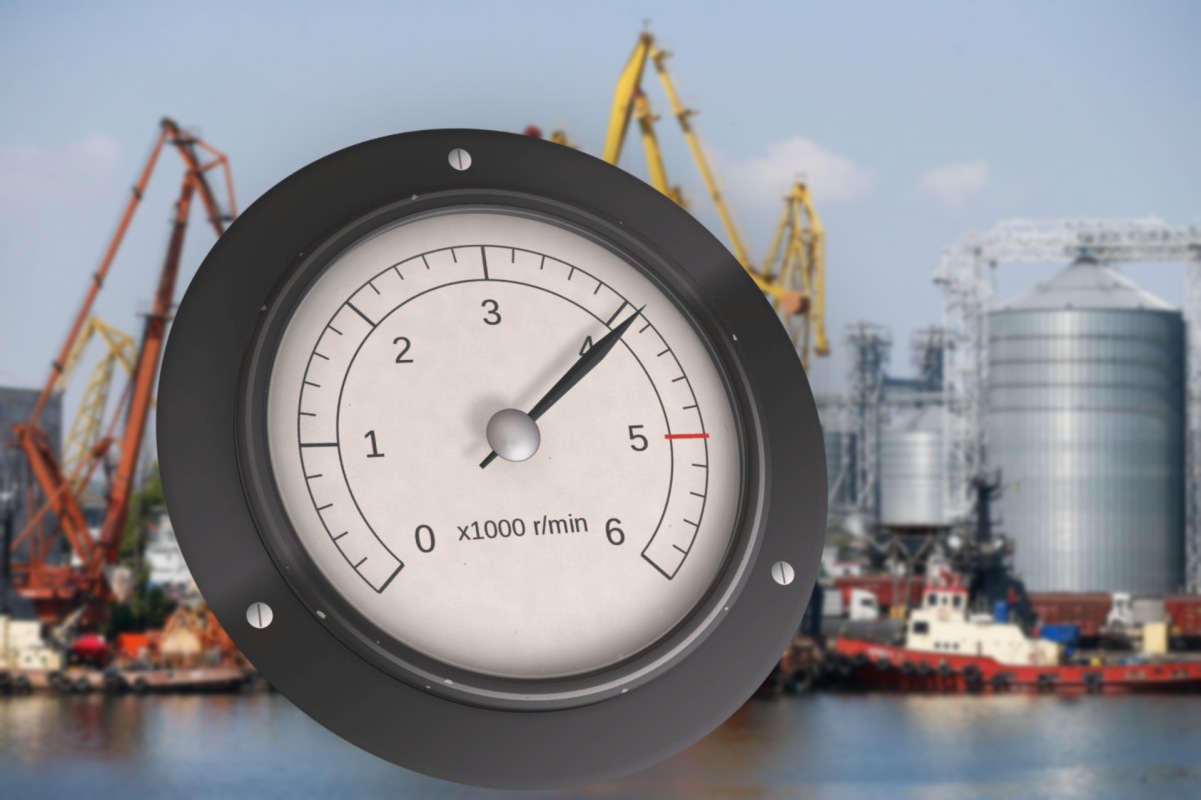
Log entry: 4100 rpm
